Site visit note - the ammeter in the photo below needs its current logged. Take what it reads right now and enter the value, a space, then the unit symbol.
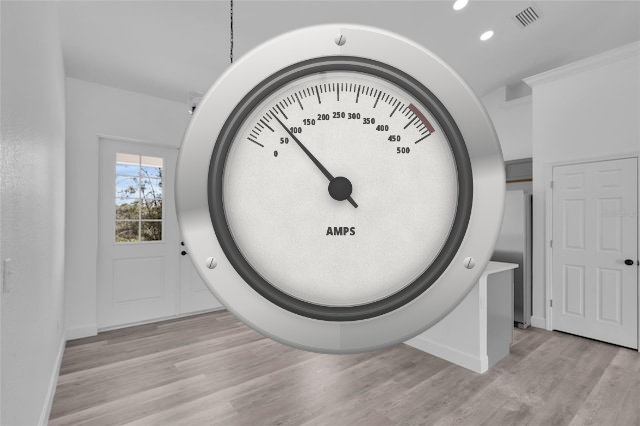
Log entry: 80 A
